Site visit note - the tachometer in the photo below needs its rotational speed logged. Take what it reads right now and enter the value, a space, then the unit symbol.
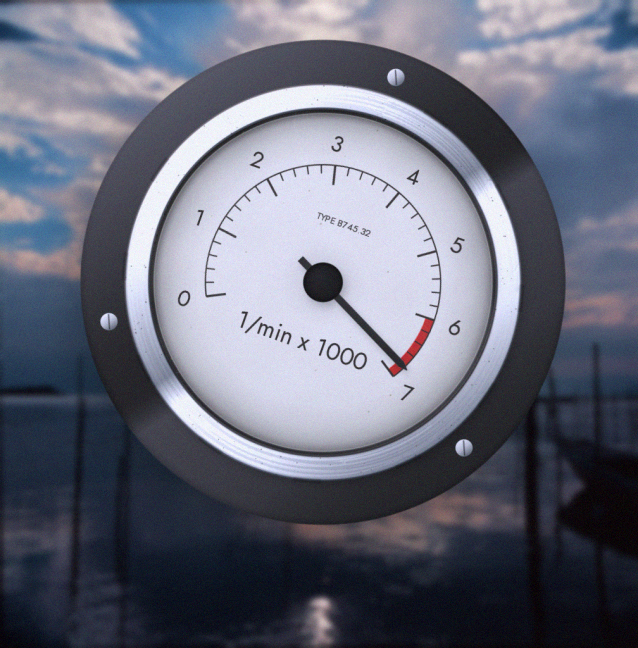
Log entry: 6800 rpm
